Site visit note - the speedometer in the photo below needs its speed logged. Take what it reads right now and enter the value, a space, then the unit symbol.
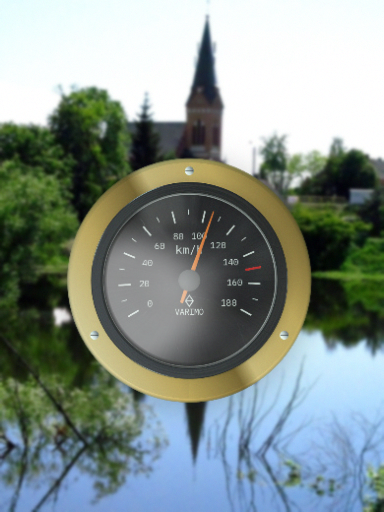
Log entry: 105 km/h
